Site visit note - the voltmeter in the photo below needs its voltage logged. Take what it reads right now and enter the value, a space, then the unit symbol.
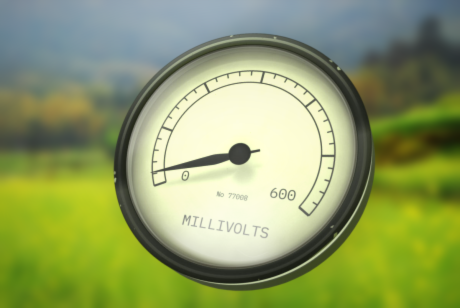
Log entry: 20 mV
